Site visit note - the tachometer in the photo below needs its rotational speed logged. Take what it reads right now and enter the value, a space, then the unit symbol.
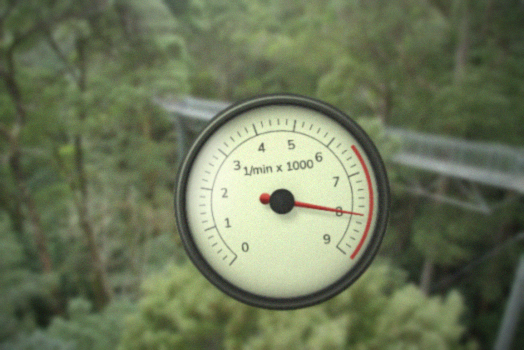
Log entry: 8000 rpm
